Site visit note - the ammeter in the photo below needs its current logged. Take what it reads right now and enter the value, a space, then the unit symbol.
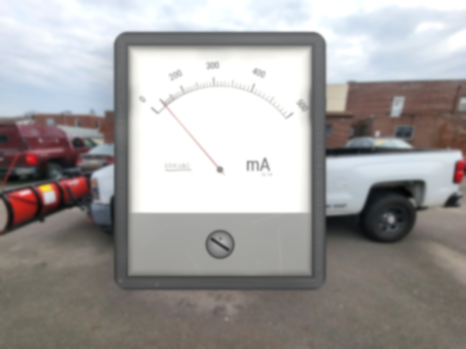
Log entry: 100 mA
